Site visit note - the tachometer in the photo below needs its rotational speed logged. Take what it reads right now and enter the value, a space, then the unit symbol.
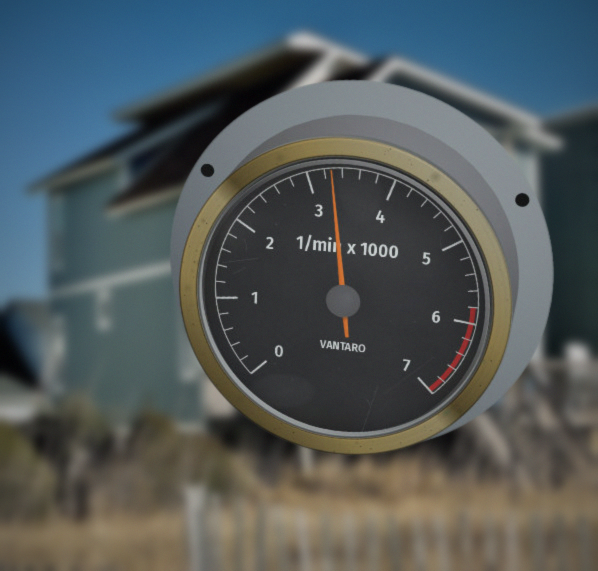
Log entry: 3300 rpm
